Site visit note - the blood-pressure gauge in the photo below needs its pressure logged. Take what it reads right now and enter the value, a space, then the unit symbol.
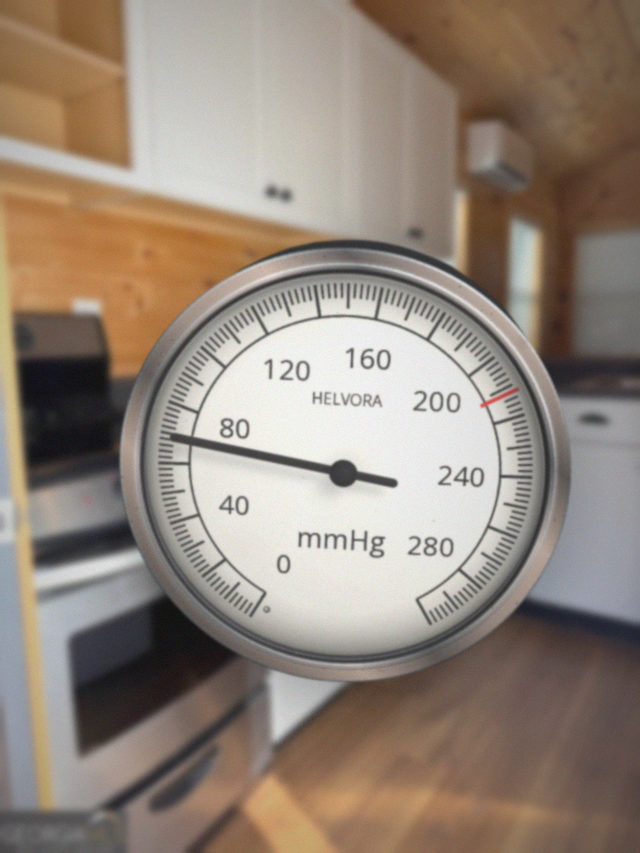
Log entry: 70 mmHg
